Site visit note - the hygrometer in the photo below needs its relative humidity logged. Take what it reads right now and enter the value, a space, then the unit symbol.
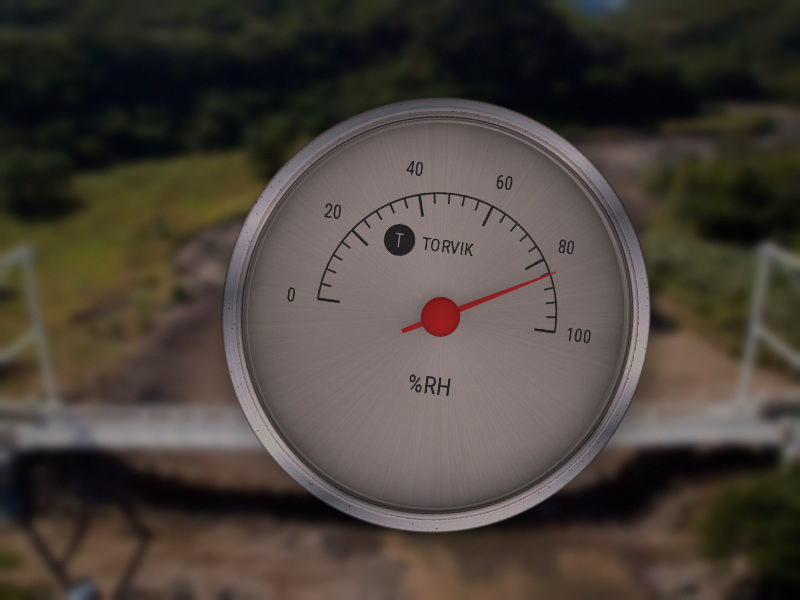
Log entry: 84 %
